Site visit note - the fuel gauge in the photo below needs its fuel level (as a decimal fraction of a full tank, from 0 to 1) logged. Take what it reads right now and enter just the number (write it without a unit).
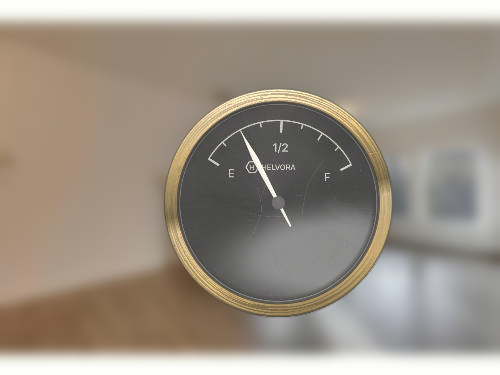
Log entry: 0.25
